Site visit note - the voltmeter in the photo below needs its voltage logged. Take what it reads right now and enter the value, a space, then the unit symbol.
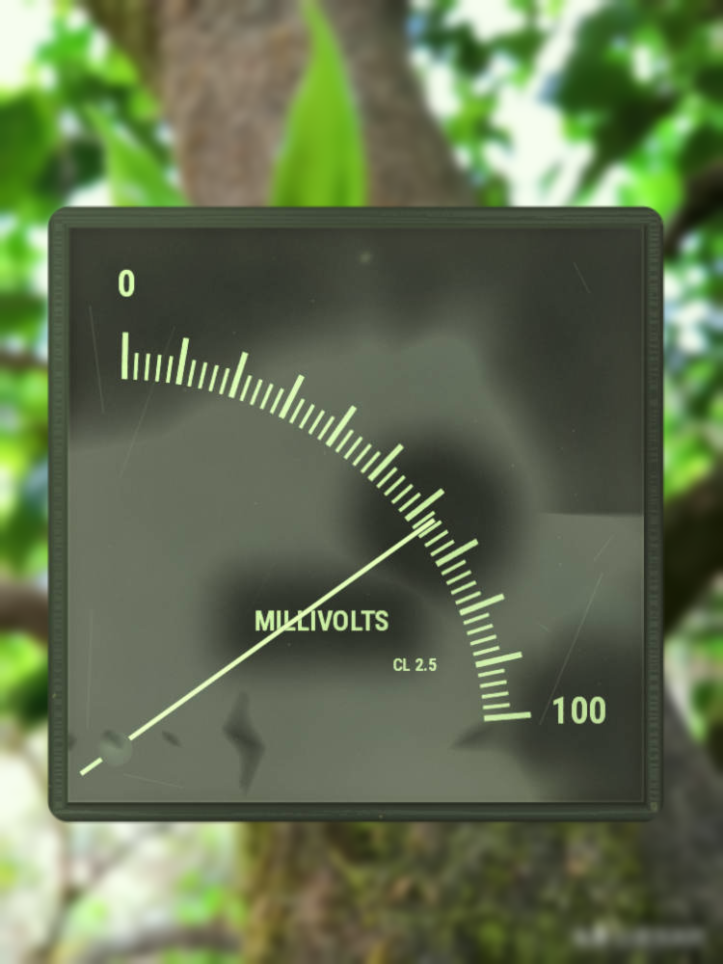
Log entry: 63 mV
